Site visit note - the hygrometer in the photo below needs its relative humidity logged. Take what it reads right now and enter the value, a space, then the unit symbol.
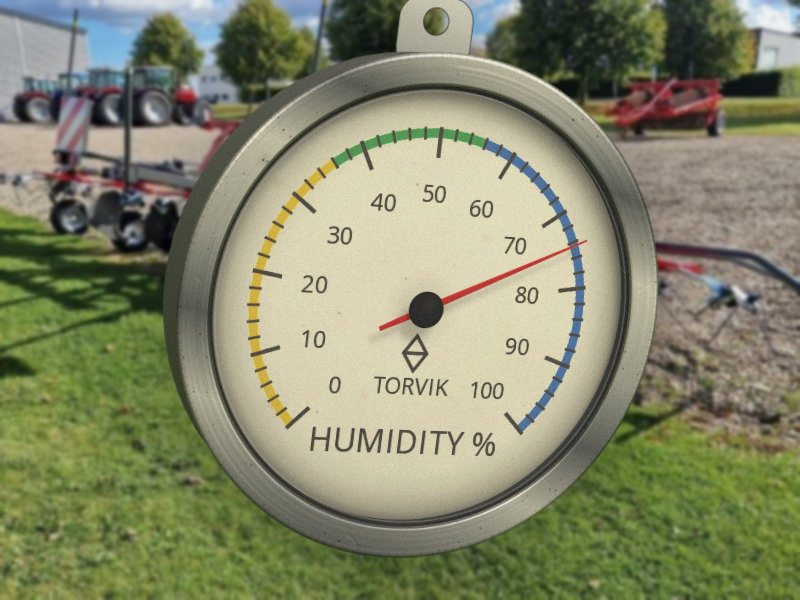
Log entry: 74 %
